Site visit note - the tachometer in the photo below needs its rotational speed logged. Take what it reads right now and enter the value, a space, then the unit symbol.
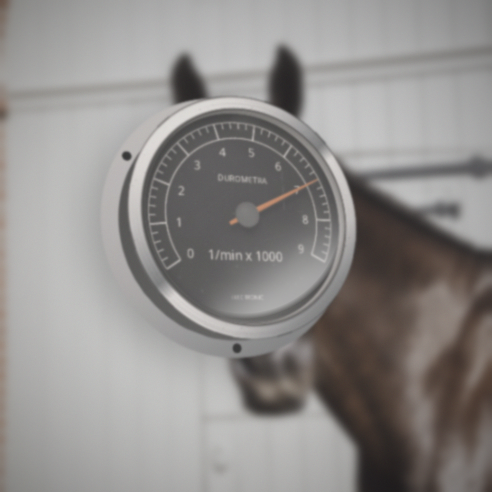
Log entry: 7000 rpm
